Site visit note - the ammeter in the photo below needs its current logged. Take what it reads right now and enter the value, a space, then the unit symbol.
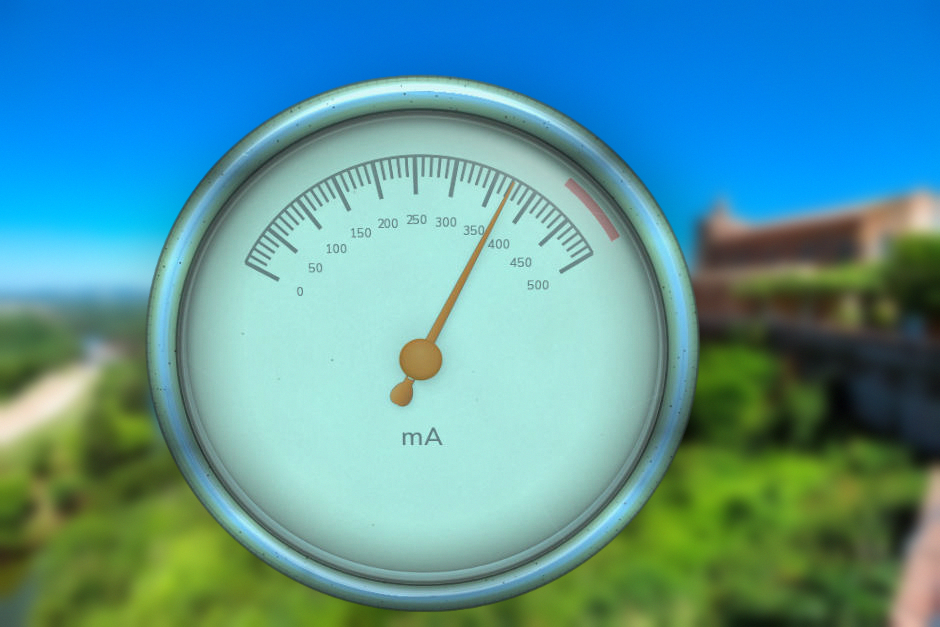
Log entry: 370 mA
